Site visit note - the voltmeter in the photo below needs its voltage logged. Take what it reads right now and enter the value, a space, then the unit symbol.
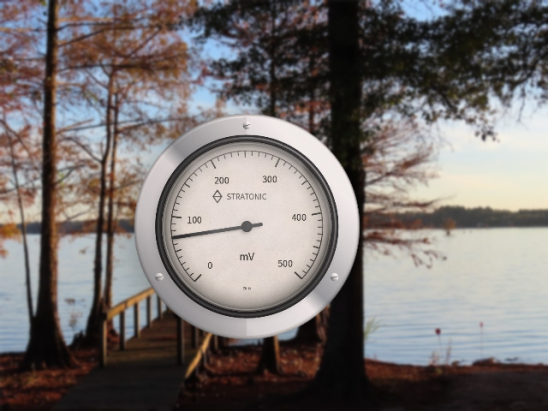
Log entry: 70 mV
